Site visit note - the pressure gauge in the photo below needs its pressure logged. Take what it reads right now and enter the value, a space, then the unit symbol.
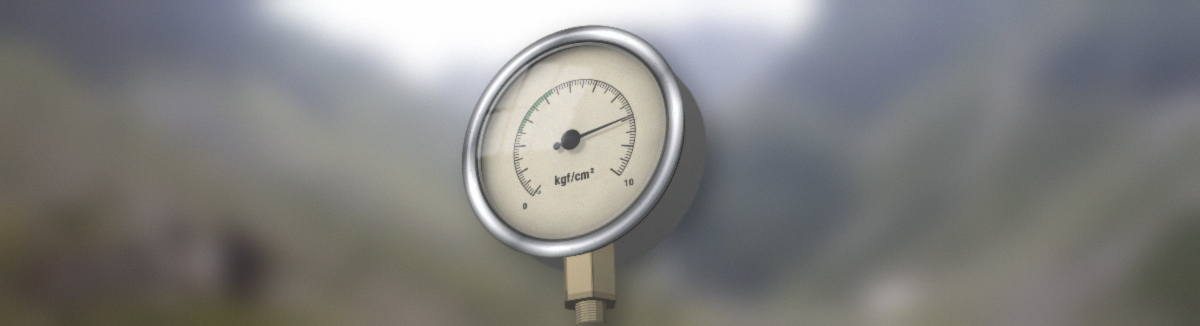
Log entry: 8 kg/cm²
